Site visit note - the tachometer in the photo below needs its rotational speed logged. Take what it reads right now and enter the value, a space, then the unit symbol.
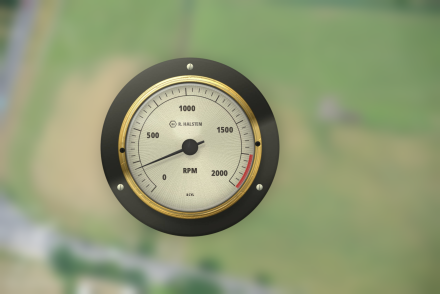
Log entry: 200 rpm
